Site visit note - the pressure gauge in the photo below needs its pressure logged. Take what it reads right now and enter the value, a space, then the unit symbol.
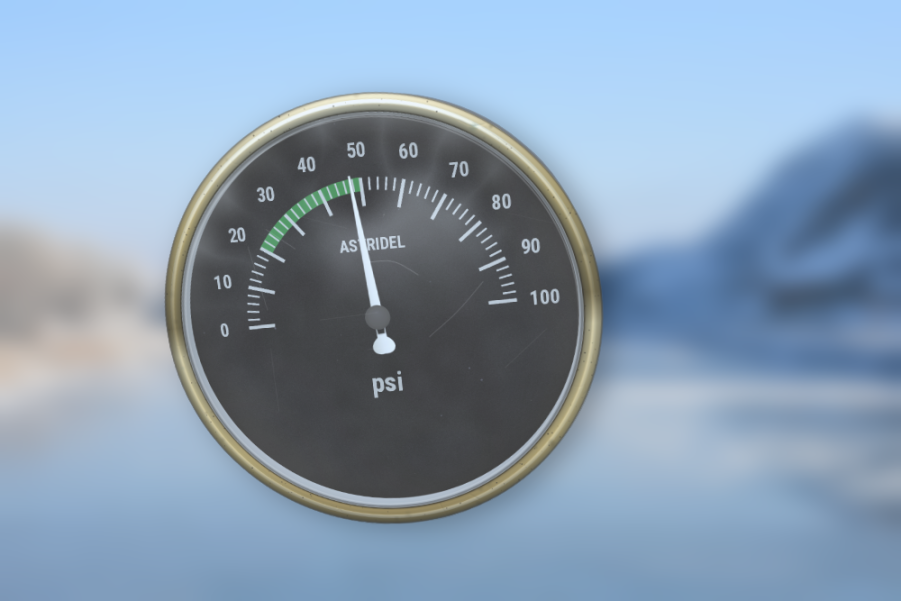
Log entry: 48 psi
